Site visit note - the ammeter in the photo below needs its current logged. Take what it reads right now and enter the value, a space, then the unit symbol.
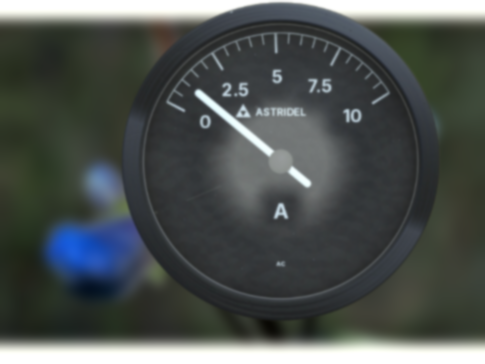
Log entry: 1 A
